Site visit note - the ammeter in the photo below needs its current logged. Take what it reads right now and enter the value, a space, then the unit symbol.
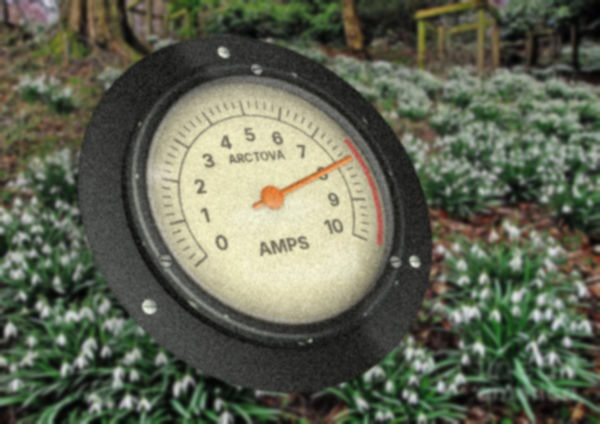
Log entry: 8 A
